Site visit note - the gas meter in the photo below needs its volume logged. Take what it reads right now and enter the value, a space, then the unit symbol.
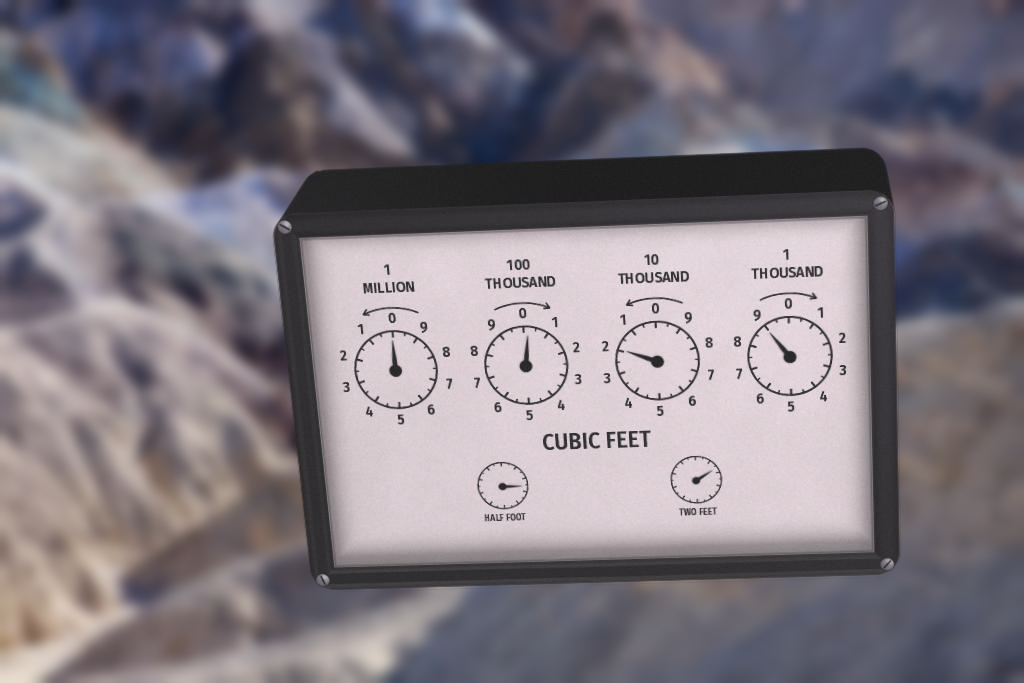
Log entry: 1900 ft³
